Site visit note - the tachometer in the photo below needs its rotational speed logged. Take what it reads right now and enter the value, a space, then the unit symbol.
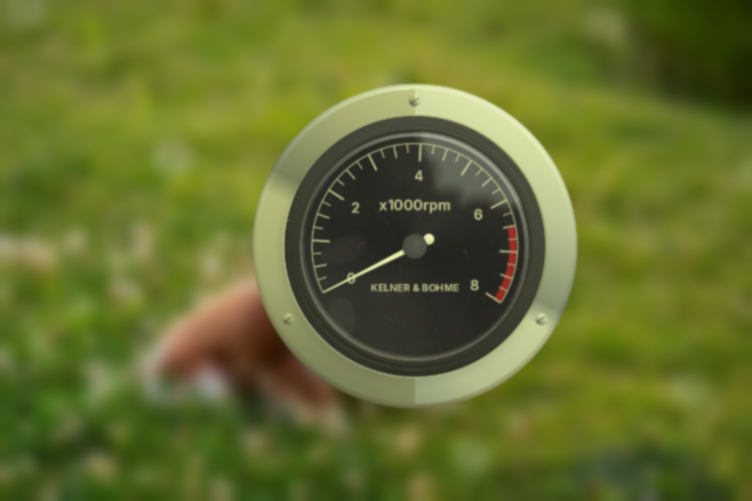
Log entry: 0 rpm
